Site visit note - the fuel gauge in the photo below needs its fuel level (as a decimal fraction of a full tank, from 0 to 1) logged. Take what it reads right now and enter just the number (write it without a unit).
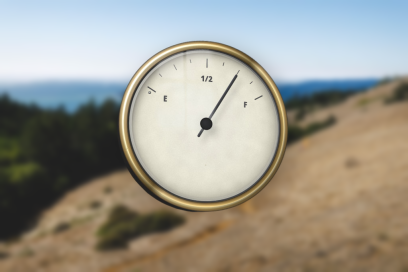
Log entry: 0.75
